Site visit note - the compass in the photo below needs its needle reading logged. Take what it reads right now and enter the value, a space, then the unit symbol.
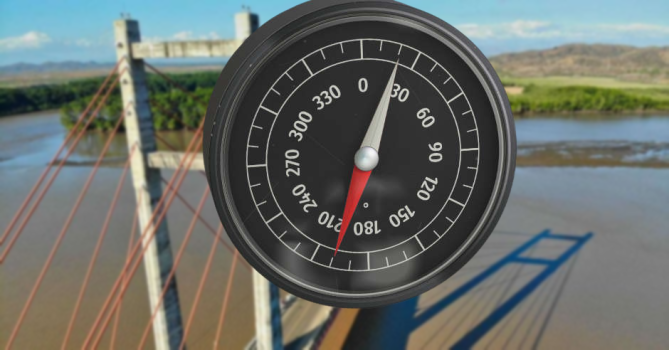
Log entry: 200 °
